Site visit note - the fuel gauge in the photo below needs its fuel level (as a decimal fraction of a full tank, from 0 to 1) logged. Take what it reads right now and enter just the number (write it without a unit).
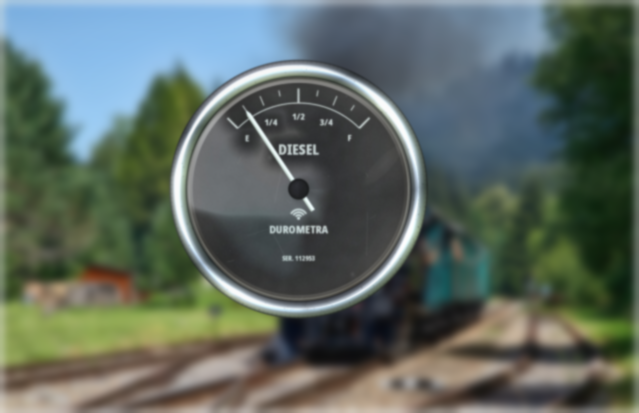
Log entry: 0.125
